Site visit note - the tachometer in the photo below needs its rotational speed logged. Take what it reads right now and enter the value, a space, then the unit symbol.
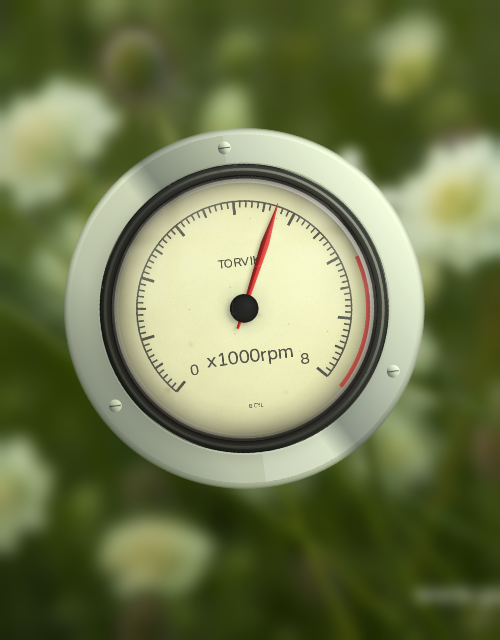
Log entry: 4700 rpm
